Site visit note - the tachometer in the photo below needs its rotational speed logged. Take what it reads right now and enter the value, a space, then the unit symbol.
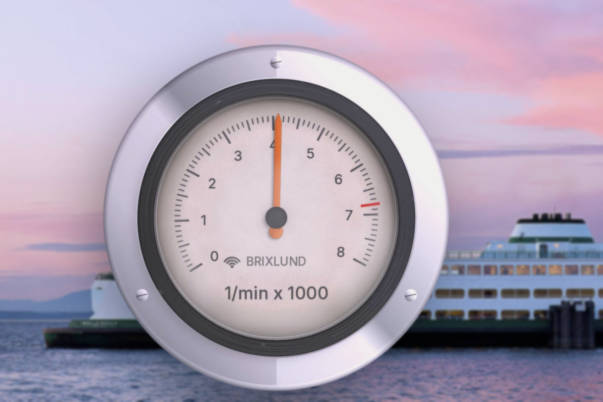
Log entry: 4100 rpm
